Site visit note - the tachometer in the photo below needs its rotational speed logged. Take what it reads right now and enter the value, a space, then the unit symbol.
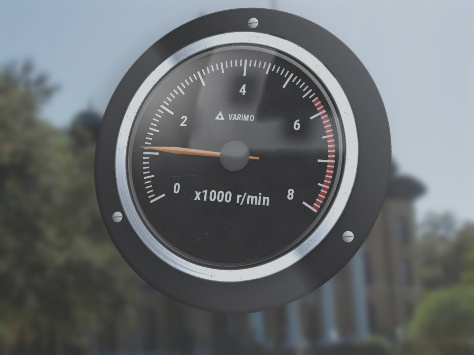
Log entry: 1100 rpm
